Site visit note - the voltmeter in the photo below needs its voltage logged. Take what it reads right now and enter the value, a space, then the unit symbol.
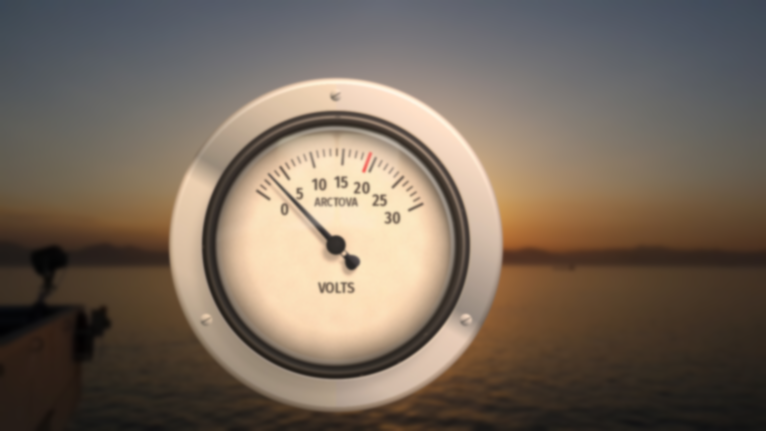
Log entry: 3 V
